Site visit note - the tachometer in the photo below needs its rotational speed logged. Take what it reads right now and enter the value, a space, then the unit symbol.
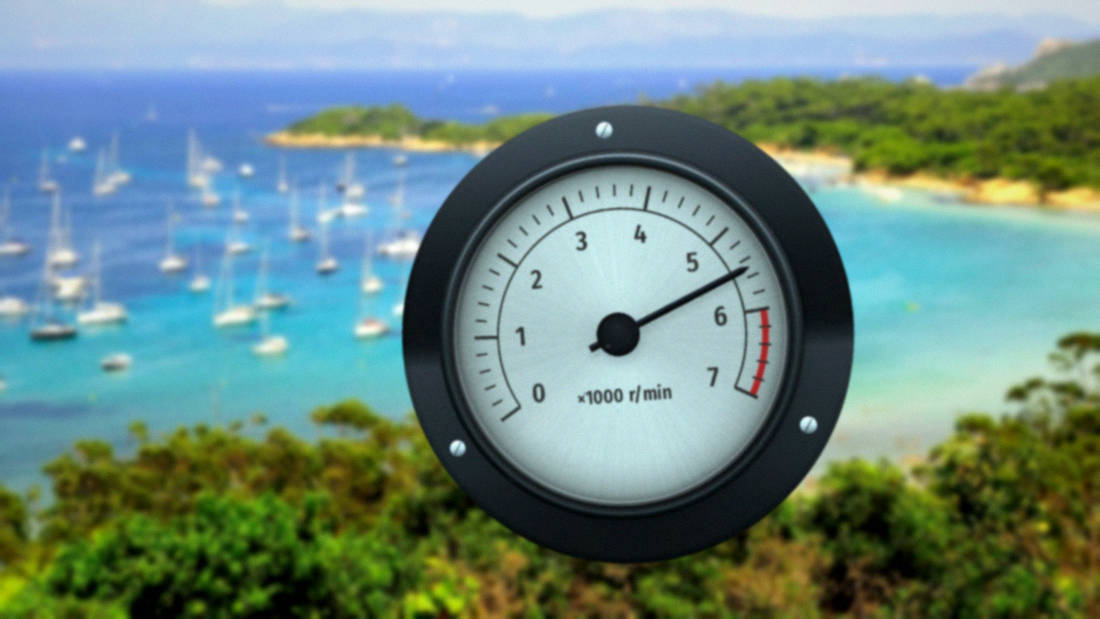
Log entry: 5500 rpm
